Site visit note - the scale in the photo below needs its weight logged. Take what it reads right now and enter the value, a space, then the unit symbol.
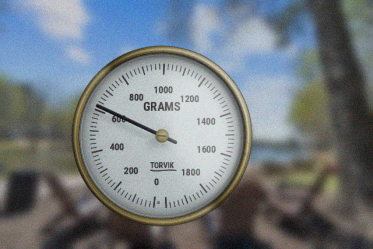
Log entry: 620 g
